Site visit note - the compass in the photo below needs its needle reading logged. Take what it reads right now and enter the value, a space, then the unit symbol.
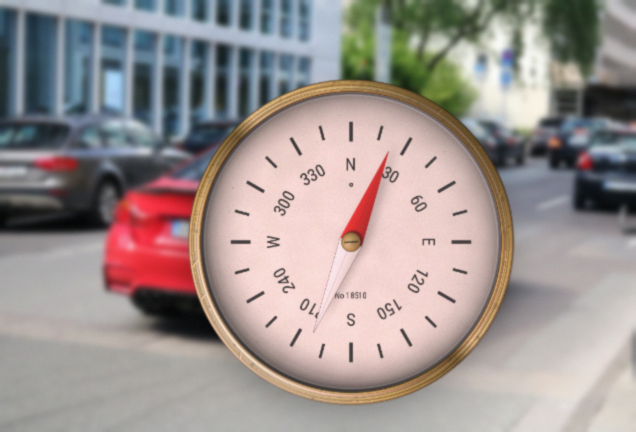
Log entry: 22.5 °
